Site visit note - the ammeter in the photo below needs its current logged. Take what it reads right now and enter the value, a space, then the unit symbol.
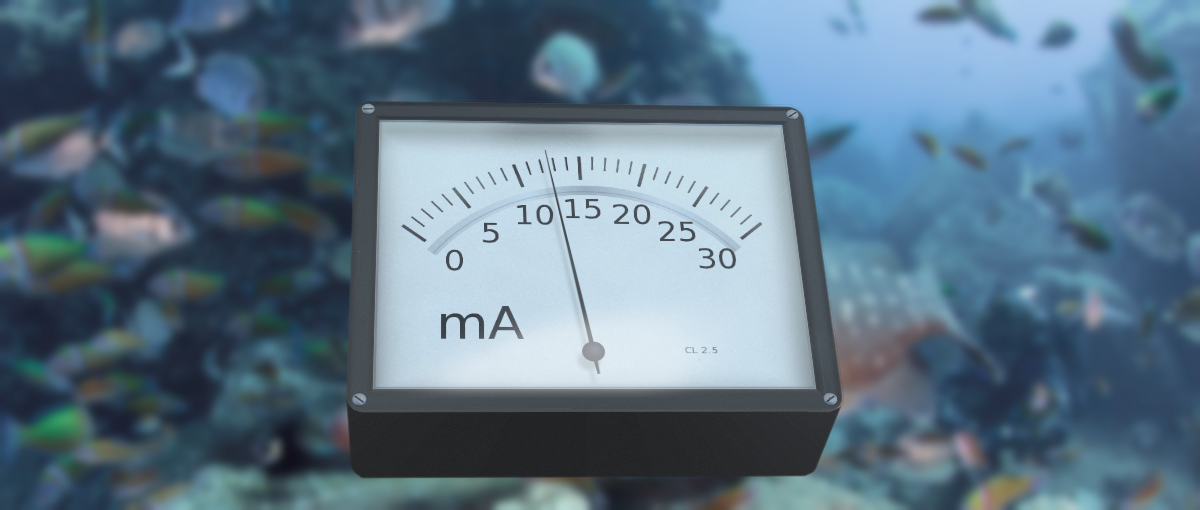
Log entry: 12.5 mA
